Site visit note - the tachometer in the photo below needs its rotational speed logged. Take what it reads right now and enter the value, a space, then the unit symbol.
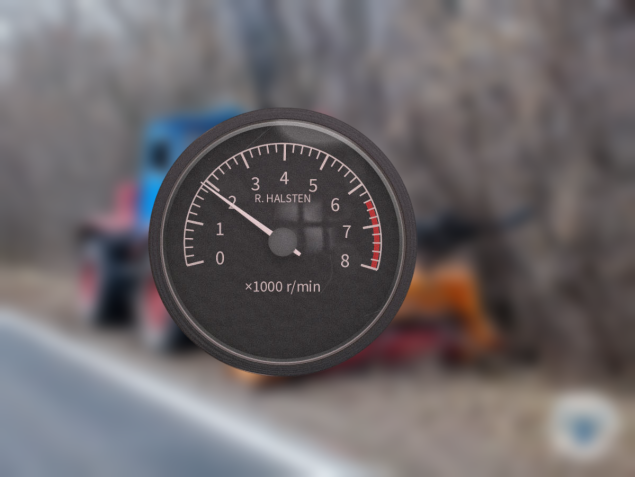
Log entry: 1900 rpm
